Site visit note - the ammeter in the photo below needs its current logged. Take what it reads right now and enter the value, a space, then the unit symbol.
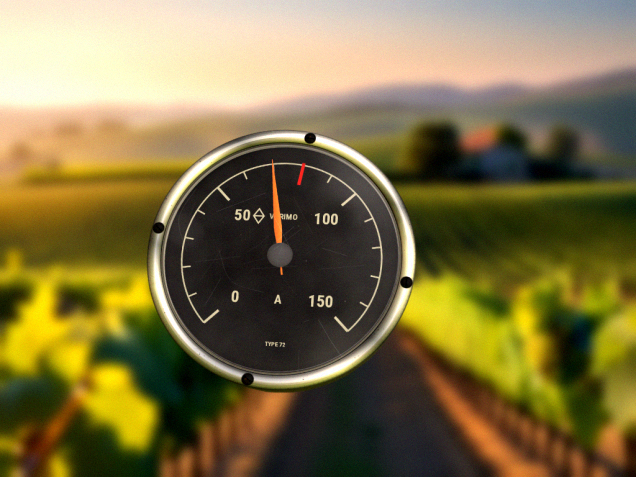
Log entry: 70 A
